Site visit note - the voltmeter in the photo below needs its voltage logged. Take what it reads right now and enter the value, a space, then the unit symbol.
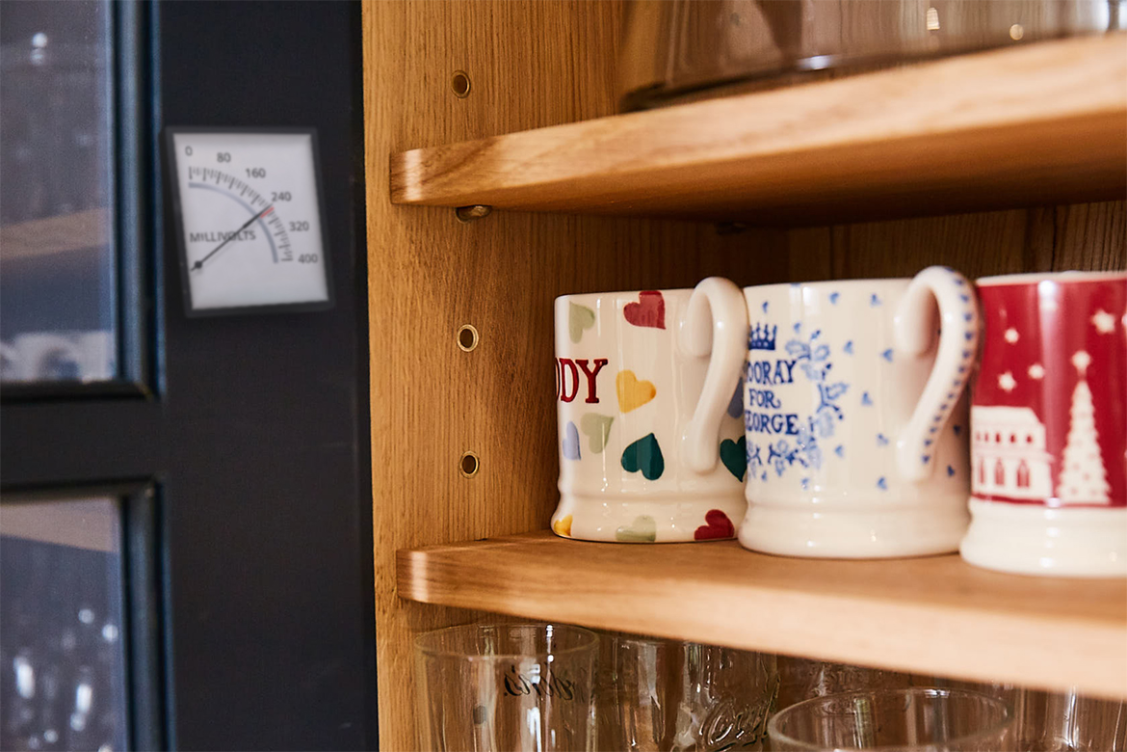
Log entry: 240 mV
